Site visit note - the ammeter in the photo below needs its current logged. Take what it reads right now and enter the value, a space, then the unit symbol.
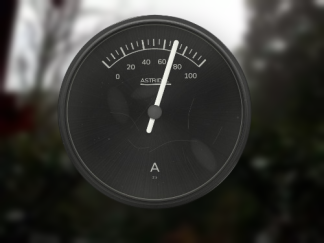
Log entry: 70 A
